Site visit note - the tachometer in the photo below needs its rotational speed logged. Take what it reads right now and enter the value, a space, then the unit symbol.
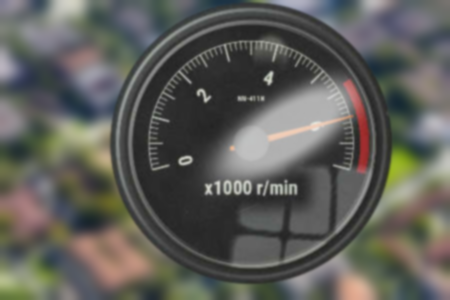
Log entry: 6000 rpm
